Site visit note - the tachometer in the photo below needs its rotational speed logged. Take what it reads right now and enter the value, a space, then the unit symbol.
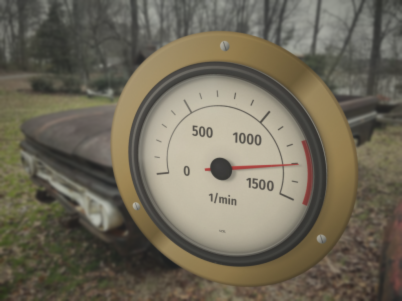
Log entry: 1300 rpm
